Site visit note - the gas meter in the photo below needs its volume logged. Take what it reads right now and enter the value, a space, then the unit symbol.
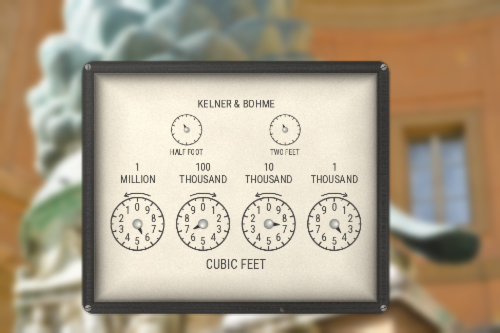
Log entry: 567400 ft³
